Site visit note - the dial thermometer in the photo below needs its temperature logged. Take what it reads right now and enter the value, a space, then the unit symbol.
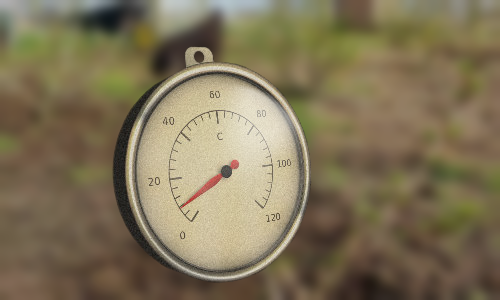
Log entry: 8 °C
